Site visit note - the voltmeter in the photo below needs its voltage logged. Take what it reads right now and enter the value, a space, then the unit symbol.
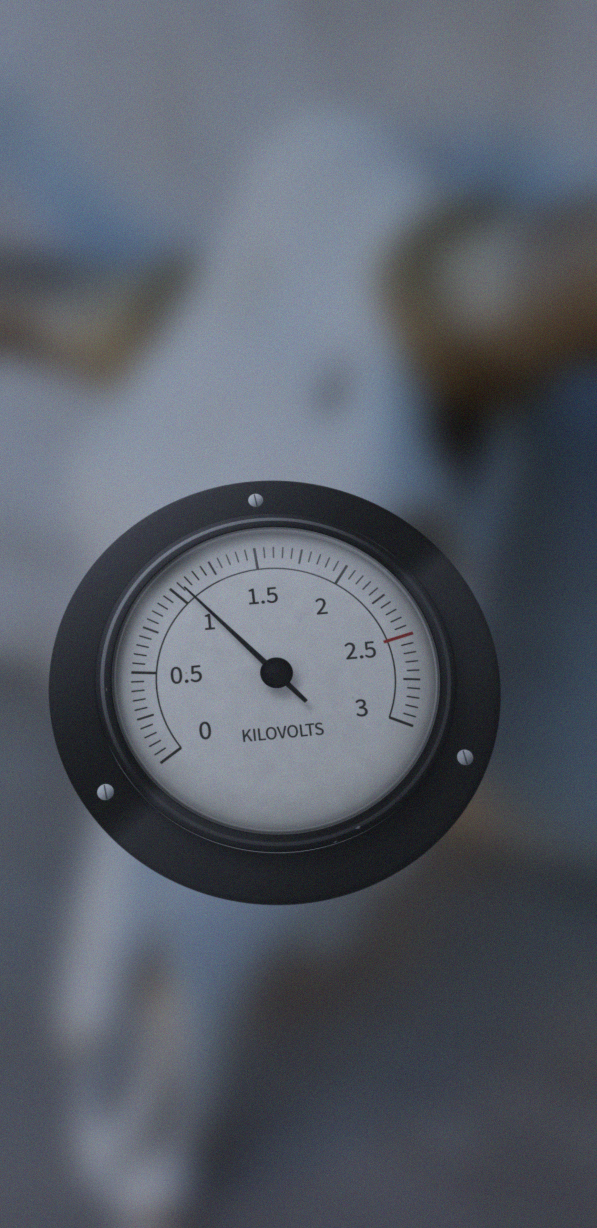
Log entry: 1.05 kV
